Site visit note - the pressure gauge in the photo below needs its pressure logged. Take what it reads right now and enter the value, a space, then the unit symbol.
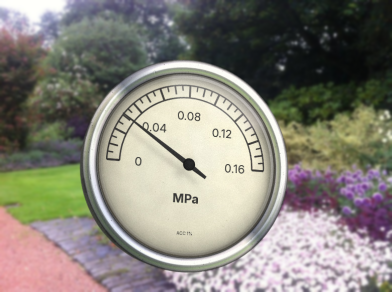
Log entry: 0.03 MPa
